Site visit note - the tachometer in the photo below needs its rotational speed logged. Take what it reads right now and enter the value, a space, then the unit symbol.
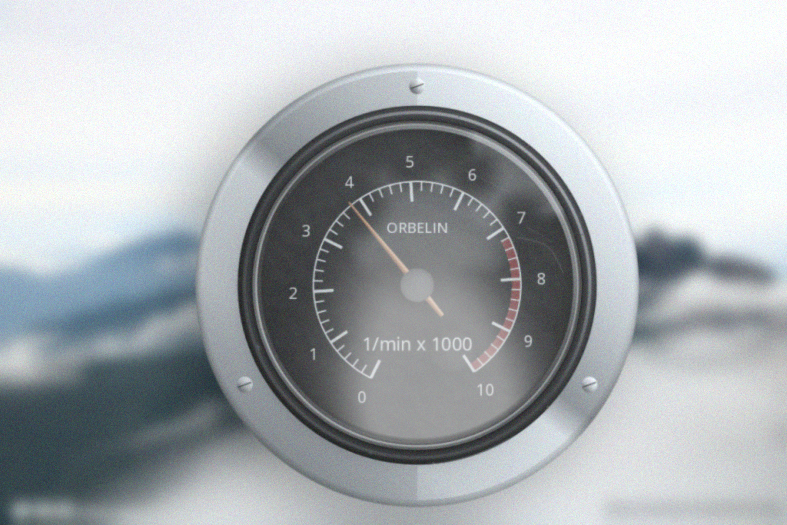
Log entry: 3800 rpm
